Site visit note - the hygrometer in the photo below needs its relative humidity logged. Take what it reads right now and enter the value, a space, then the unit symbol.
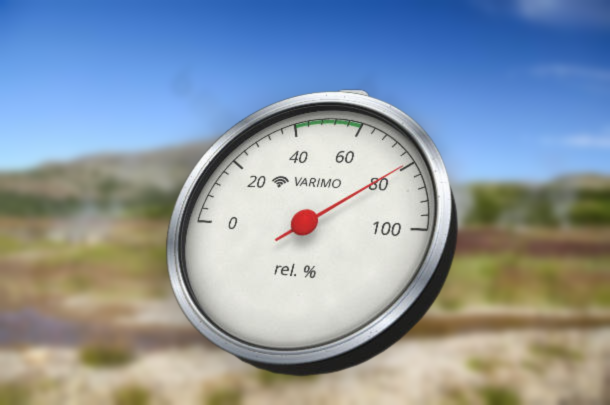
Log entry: 80 %
